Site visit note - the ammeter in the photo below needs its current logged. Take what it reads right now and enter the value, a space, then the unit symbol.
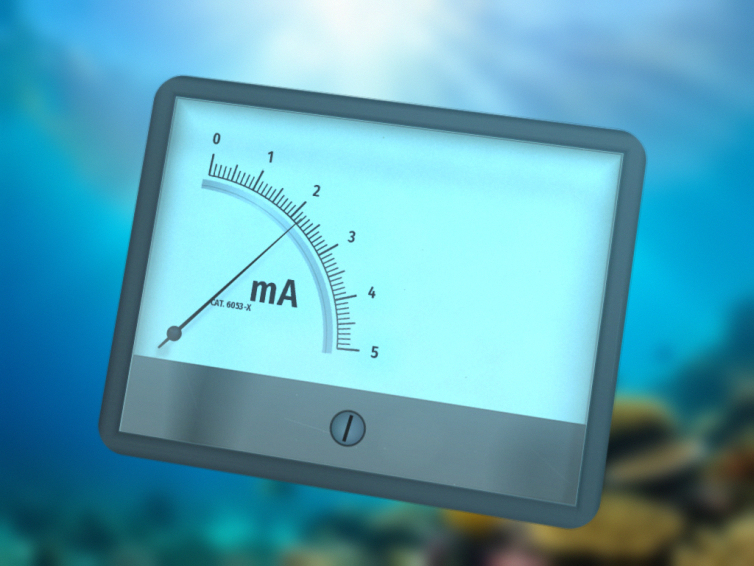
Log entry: 2.2 mA
